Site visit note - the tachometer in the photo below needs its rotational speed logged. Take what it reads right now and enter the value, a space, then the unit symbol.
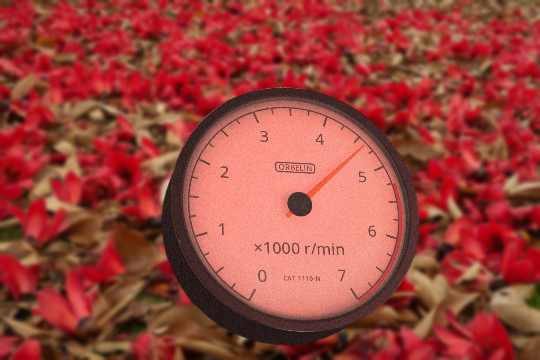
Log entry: 4625 rpm
